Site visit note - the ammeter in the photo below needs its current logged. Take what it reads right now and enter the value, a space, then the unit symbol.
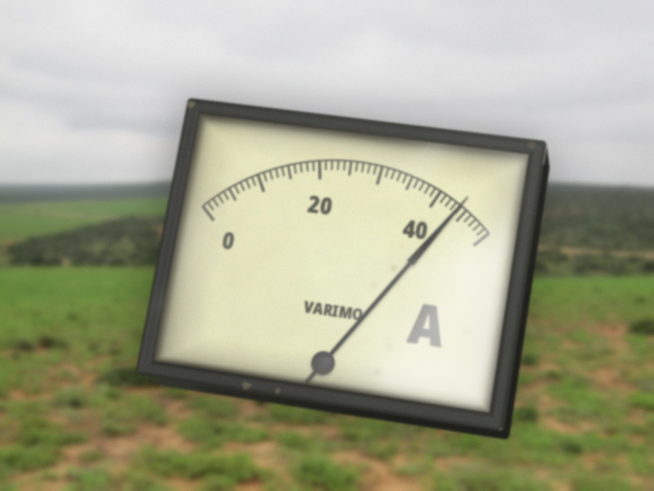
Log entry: 44 A
